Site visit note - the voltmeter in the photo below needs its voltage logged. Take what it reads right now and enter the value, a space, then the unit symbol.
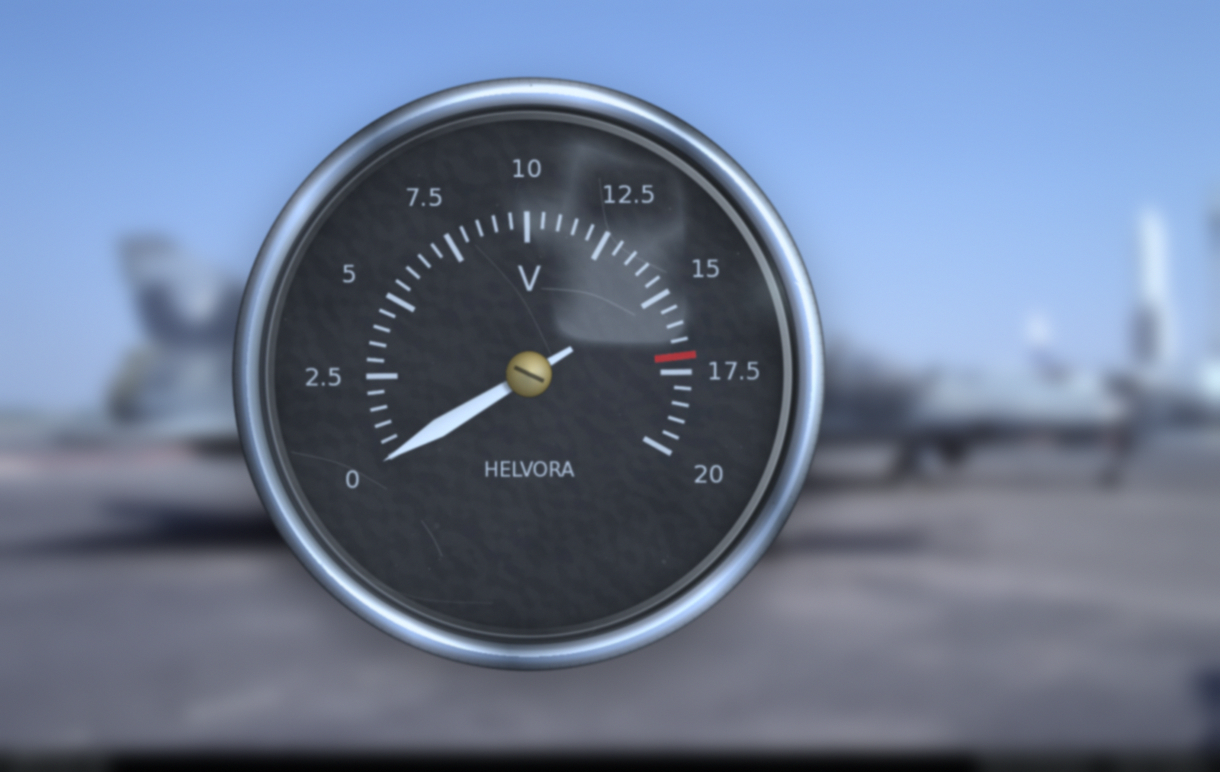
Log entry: 0 V
